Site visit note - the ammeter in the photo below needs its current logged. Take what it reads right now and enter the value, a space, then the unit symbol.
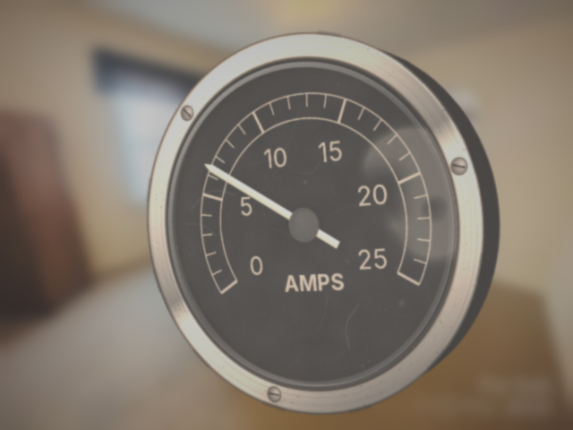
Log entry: 6.5 A
